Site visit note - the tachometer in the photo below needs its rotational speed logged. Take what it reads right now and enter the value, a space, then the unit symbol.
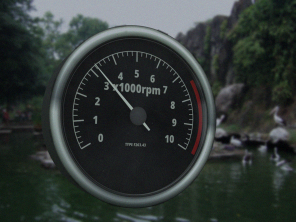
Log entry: 3200 rpm
